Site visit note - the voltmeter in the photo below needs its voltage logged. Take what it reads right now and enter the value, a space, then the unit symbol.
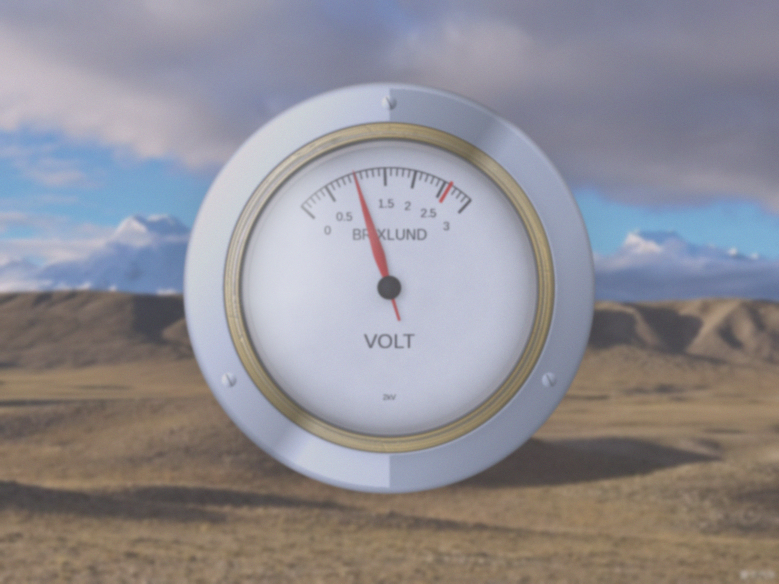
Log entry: 1 V
